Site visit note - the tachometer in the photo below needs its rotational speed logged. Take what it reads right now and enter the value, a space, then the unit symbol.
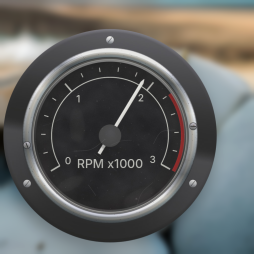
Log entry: 1900 rpm
